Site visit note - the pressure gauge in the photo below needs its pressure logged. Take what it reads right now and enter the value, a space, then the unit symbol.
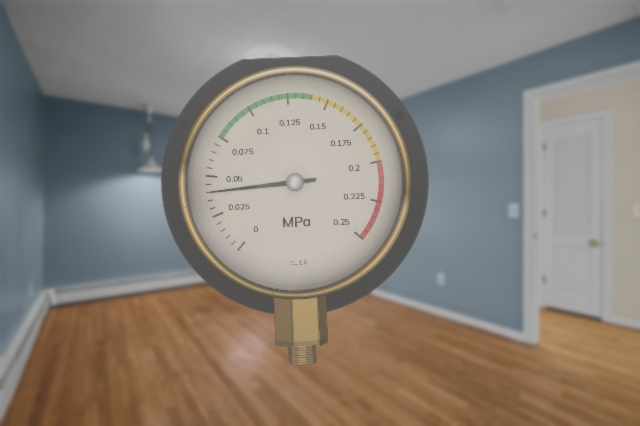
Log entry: 0.04 MPa
